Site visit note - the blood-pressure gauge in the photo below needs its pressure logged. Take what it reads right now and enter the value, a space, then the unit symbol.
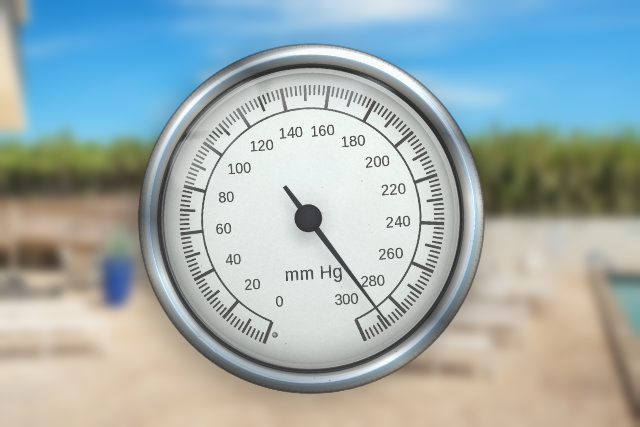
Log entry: 288 mmHg
